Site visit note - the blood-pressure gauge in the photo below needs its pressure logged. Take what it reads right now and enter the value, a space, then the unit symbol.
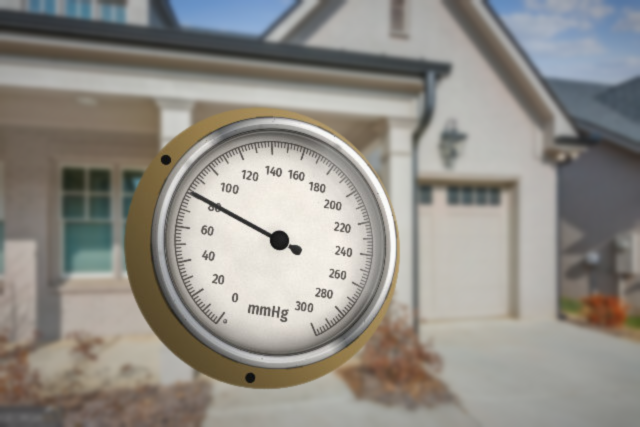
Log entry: 80 mmHg
